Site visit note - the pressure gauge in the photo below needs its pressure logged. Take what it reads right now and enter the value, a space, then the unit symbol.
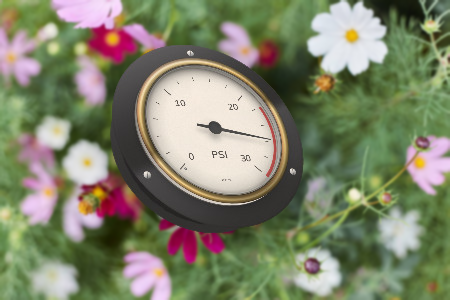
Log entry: 26 psi
